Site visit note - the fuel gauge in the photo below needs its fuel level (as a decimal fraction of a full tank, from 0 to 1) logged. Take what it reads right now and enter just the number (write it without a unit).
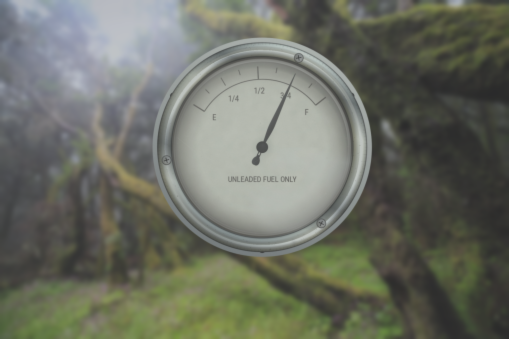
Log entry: 0.75
